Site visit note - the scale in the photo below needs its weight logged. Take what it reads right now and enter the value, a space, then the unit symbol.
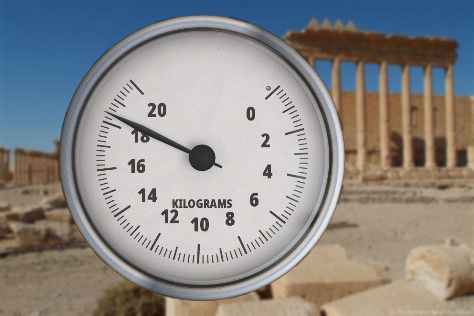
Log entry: 18.4 kg
